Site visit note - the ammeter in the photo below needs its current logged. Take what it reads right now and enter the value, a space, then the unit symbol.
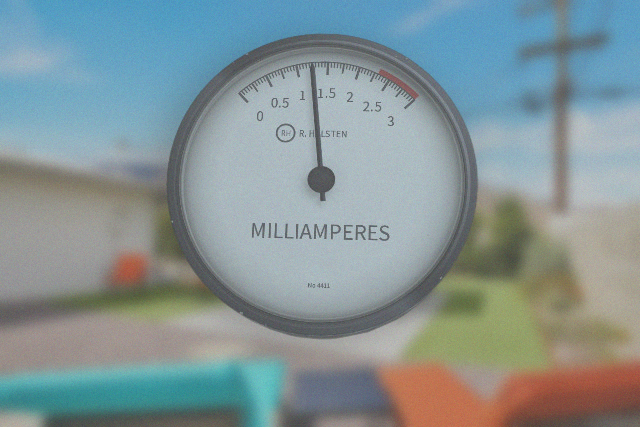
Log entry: 1.25 mA
